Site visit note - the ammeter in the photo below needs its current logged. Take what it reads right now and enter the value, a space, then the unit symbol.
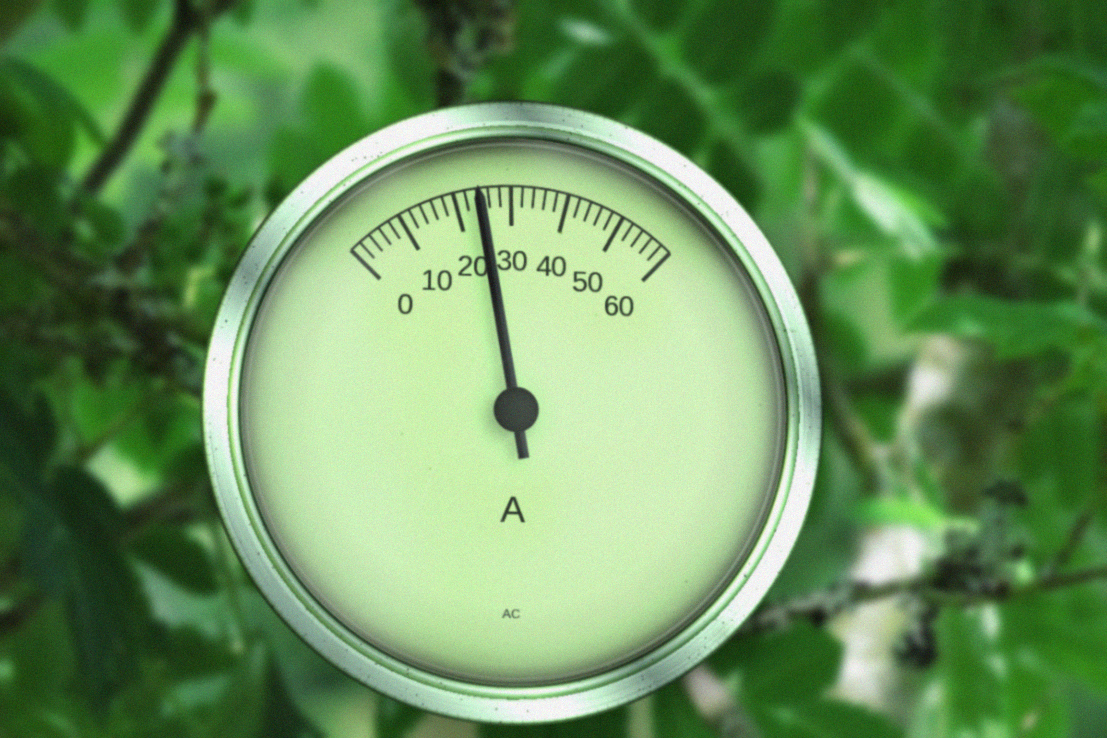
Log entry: 24 A
